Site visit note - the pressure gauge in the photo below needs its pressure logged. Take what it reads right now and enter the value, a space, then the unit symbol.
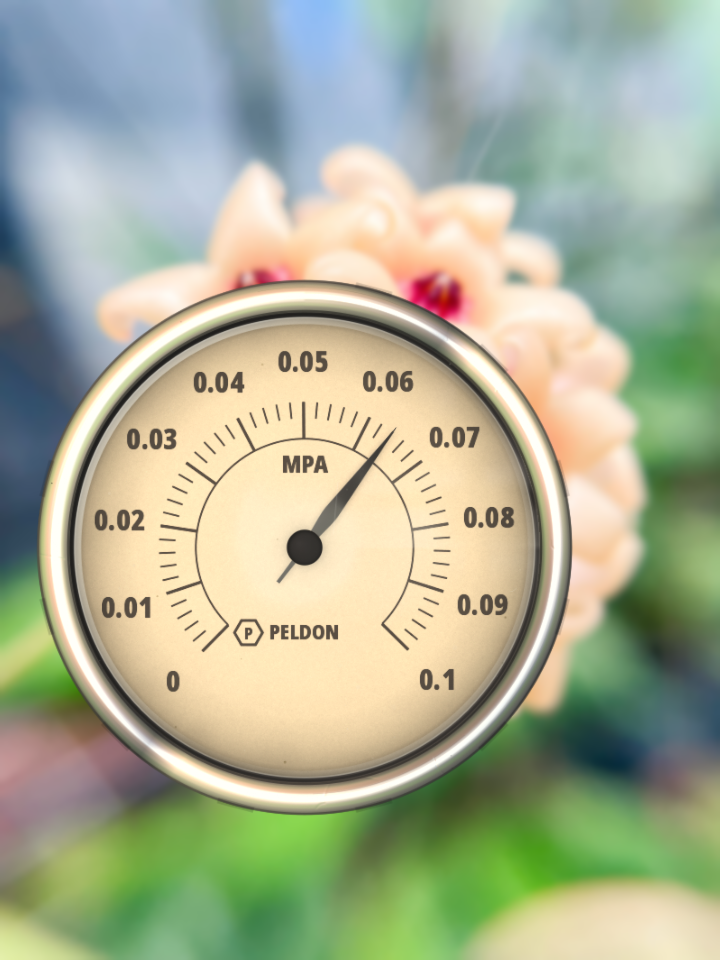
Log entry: 0.064 MPa
